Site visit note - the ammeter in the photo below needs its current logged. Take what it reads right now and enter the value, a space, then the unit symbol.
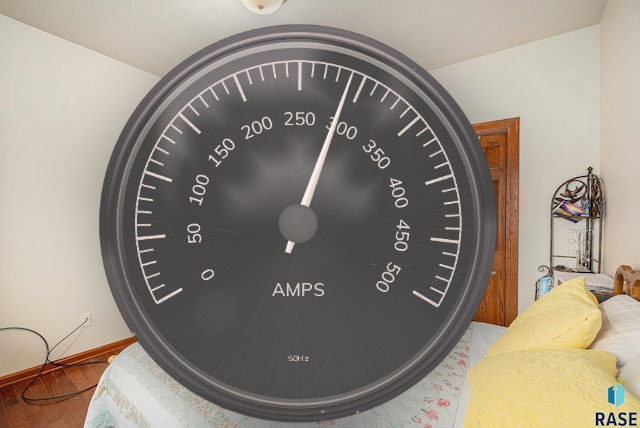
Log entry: 290 A
